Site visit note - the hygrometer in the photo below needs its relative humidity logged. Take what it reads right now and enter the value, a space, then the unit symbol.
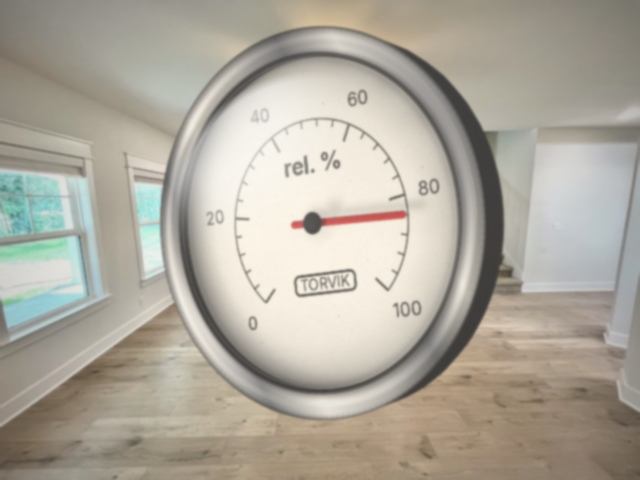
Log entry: 84 %
